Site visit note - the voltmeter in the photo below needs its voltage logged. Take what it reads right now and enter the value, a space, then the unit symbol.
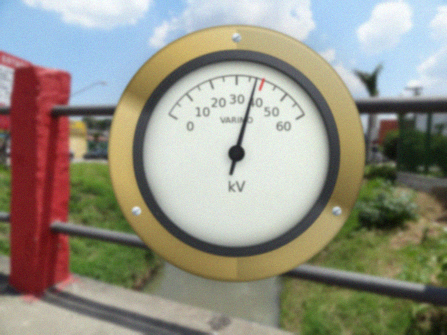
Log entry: 37.5 kV
